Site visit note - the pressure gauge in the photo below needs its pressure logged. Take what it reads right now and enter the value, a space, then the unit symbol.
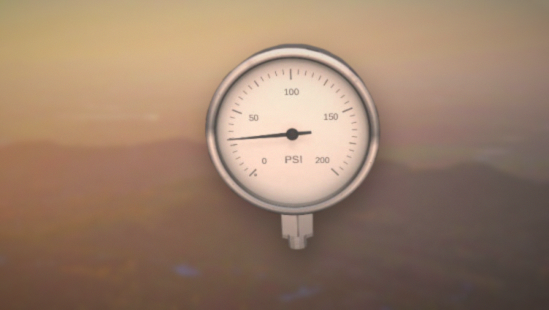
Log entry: 30 psi
